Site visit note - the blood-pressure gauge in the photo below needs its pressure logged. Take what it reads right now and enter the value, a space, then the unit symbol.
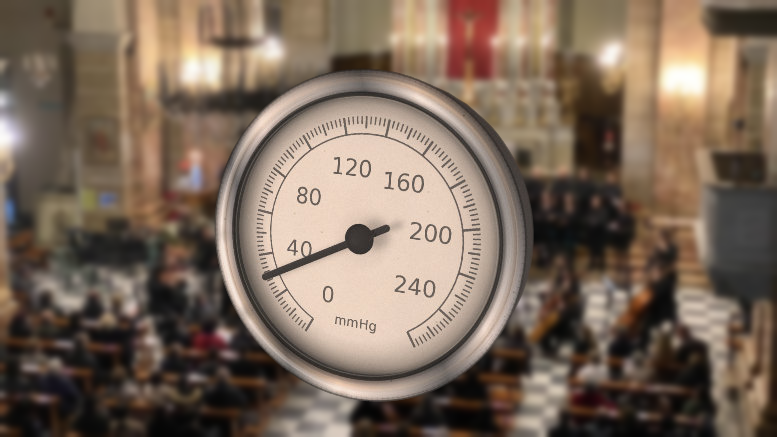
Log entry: 30 mmHg
